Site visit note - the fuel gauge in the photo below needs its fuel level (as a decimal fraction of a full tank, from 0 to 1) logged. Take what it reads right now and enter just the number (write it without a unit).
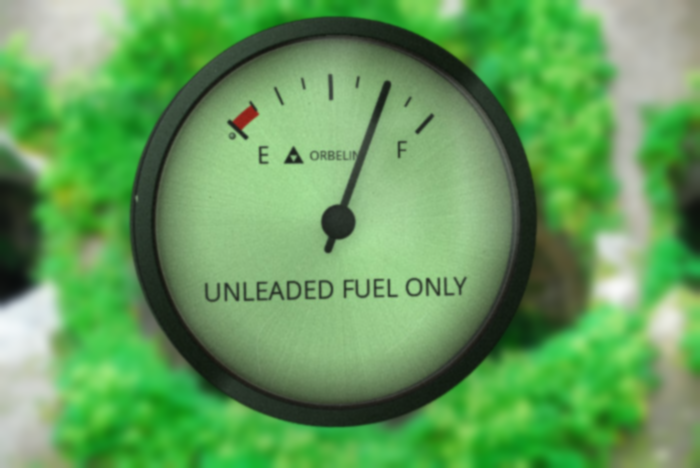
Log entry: 0.75
